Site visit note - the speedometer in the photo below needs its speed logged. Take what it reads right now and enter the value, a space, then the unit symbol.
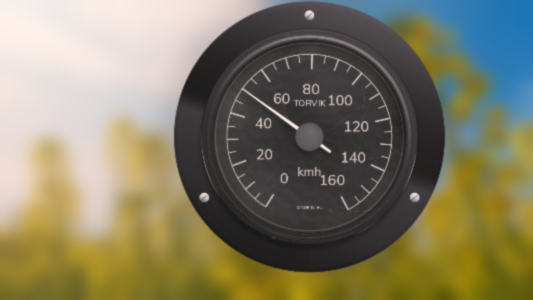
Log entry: 50 km/h
